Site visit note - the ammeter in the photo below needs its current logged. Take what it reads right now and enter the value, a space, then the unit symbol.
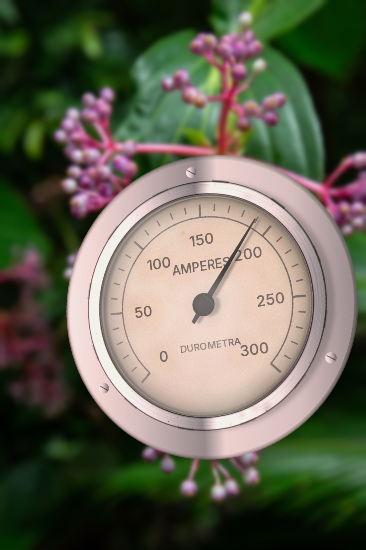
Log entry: 190 A
